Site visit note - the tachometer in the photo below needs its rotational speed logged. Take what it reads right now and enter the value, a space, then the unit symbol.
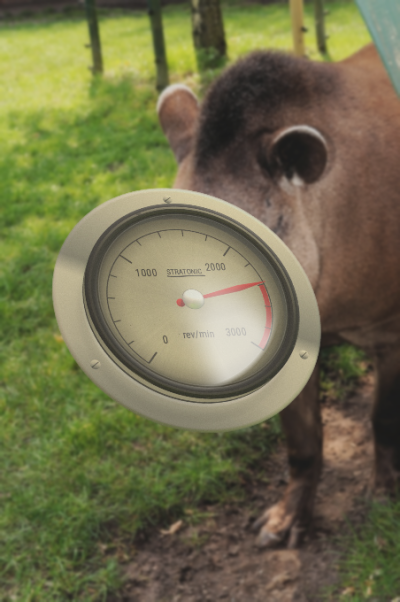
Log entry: 2400 rpm
